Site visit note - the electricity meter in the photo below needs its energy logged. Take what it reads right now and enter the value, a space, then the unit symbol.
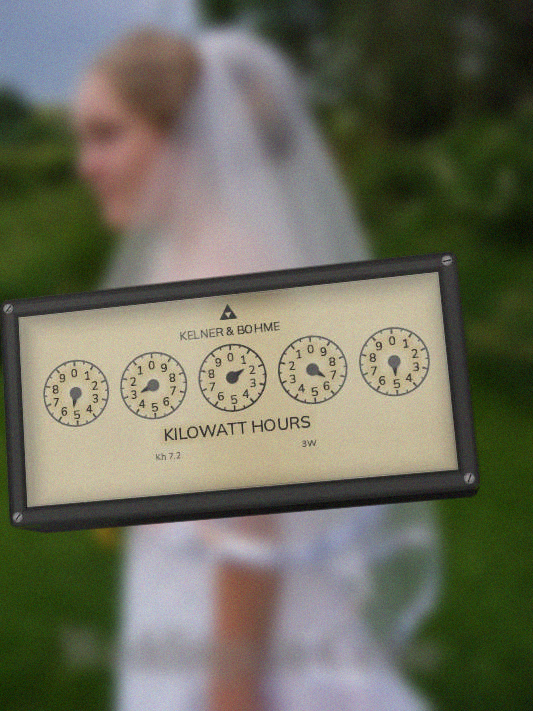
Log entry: 53165 kWh
